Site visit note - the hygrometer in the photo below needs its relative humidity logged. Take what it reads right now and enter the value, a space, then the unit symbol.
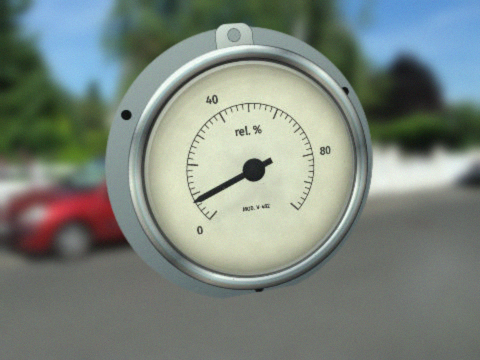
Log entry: 8 %
